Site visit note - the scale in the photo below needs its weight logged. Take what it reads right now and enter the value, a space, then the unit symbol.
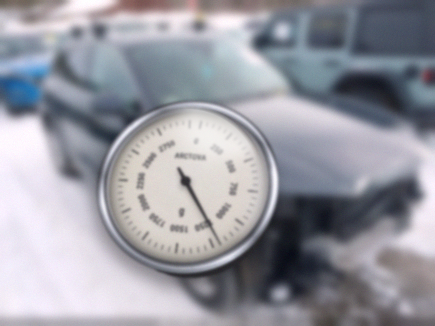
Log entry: 1200 g
